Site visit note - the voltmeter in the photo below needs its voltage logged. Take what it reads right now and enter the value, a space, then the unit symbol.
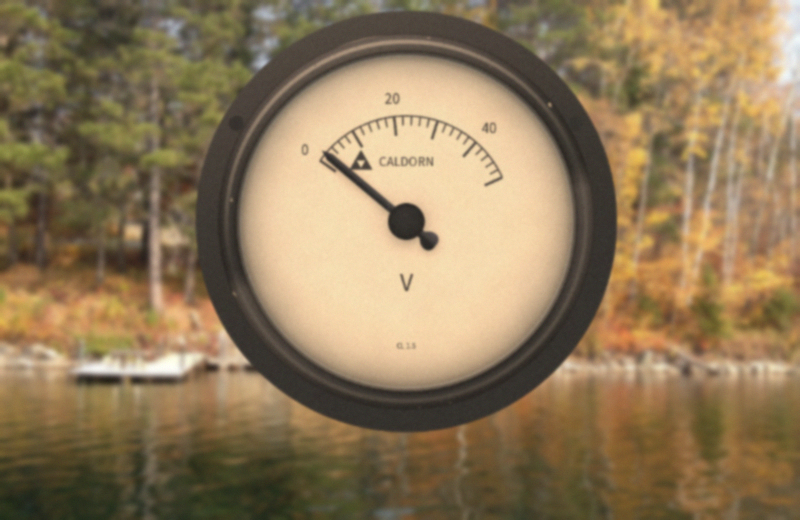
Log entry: 2 V
